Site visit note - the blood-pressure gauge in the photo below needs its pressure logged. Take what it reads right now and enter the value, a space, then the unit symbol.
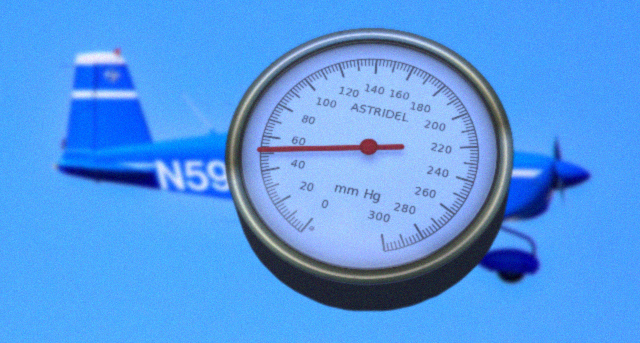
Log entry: 50 mmHg
